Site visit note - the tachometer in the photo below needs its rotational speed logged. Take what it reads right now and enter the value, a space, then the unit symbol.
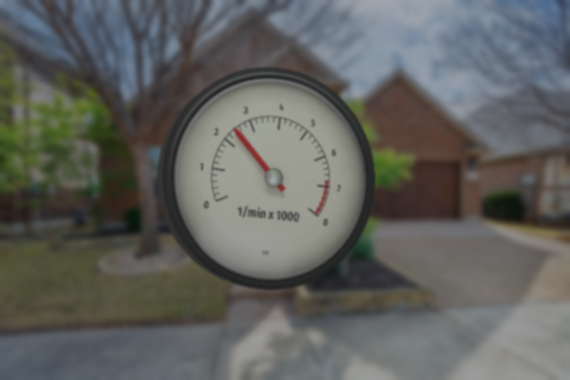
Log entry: 2400 rpm
